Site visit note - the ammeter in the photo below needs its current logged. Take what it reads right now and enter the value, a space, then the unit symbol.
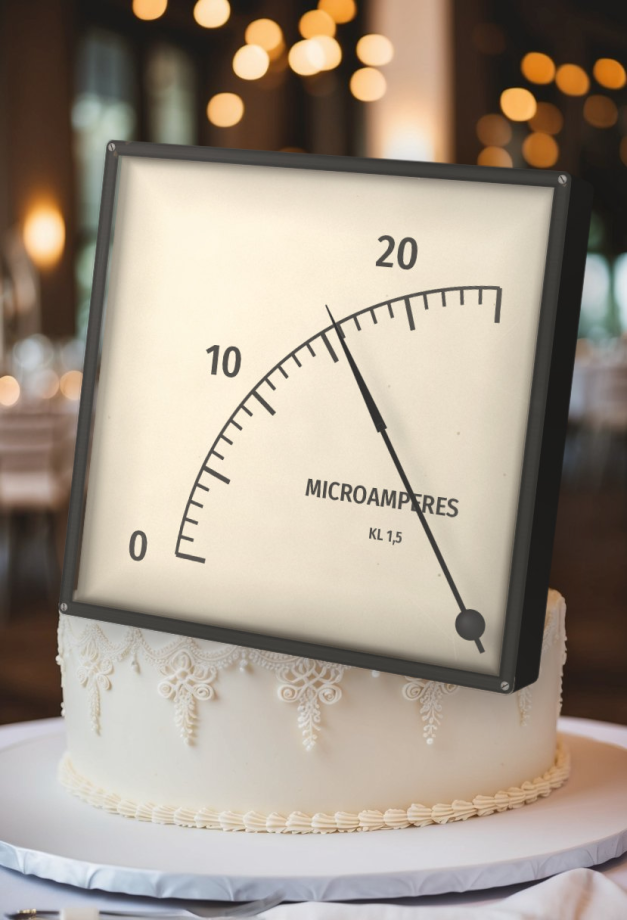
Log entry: 16 µA
